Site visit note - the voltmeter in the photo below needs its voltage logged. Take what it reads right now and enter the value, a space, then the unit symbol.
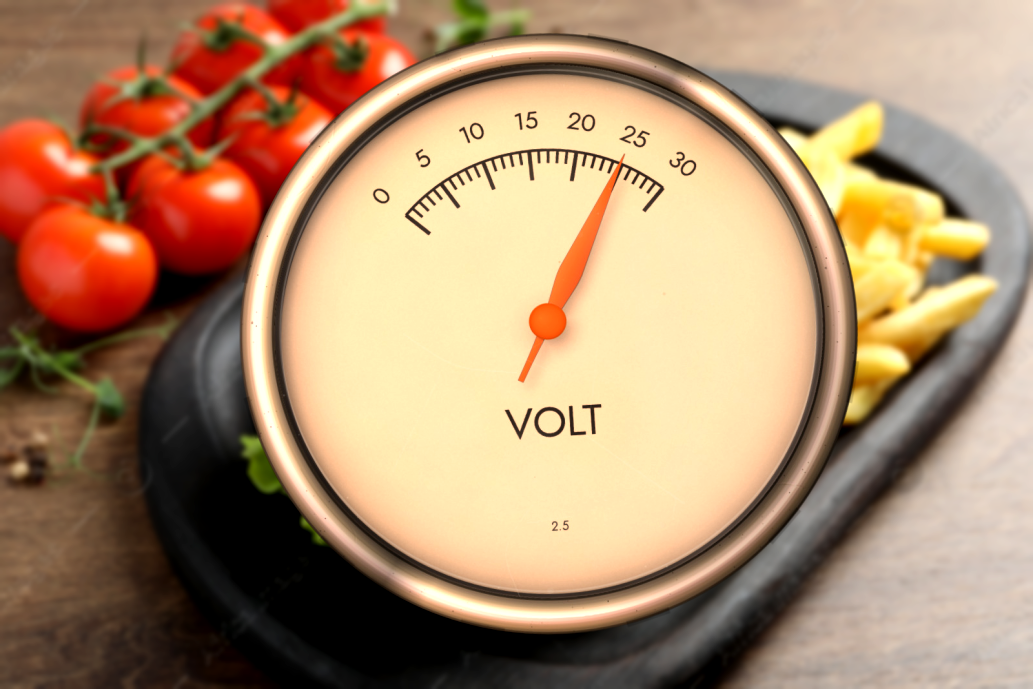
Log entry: 25 V
